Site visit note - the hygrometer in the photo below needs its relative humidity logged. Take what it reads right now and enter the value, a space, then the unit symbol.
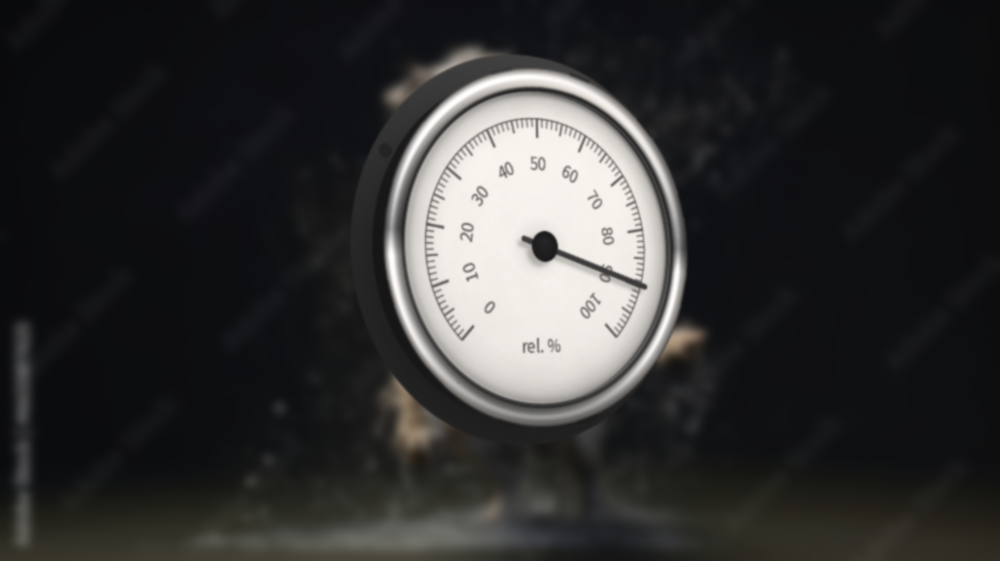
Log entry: 90 %
